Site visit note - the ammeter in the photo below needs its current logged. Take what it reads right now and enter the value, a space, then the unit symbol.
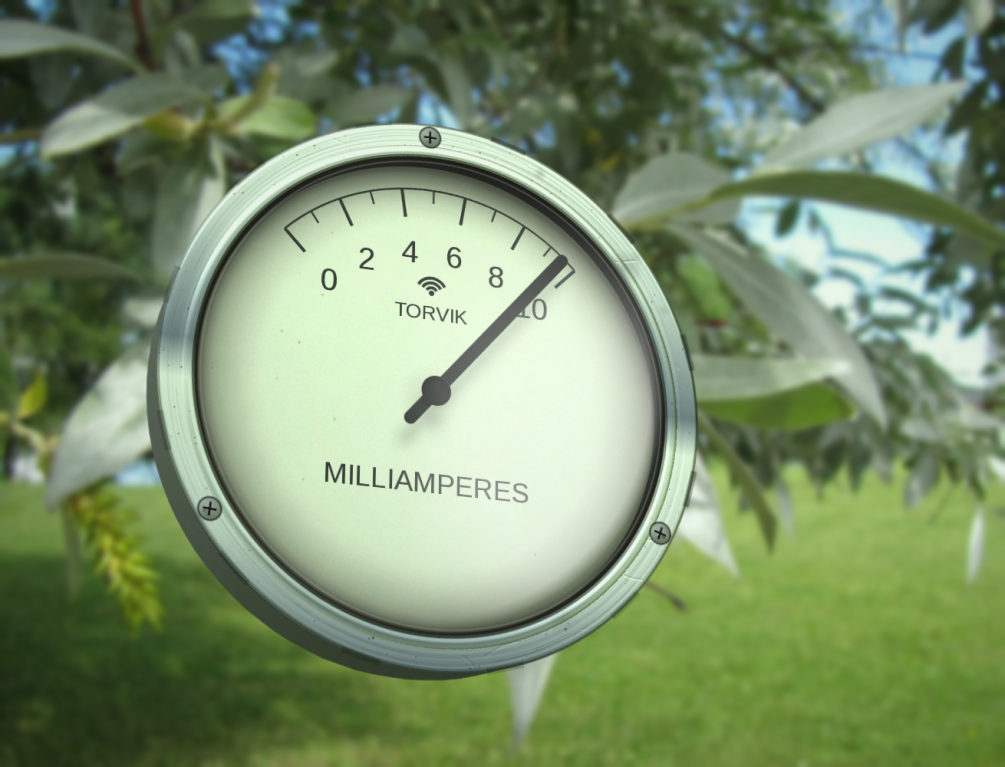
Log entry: 9.5 mA
